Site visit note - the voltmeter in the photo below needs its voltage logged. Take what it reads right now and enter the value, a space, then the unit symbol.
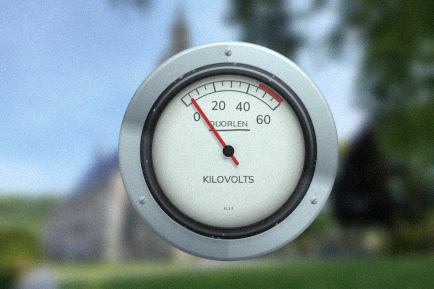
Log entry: 5 kV
